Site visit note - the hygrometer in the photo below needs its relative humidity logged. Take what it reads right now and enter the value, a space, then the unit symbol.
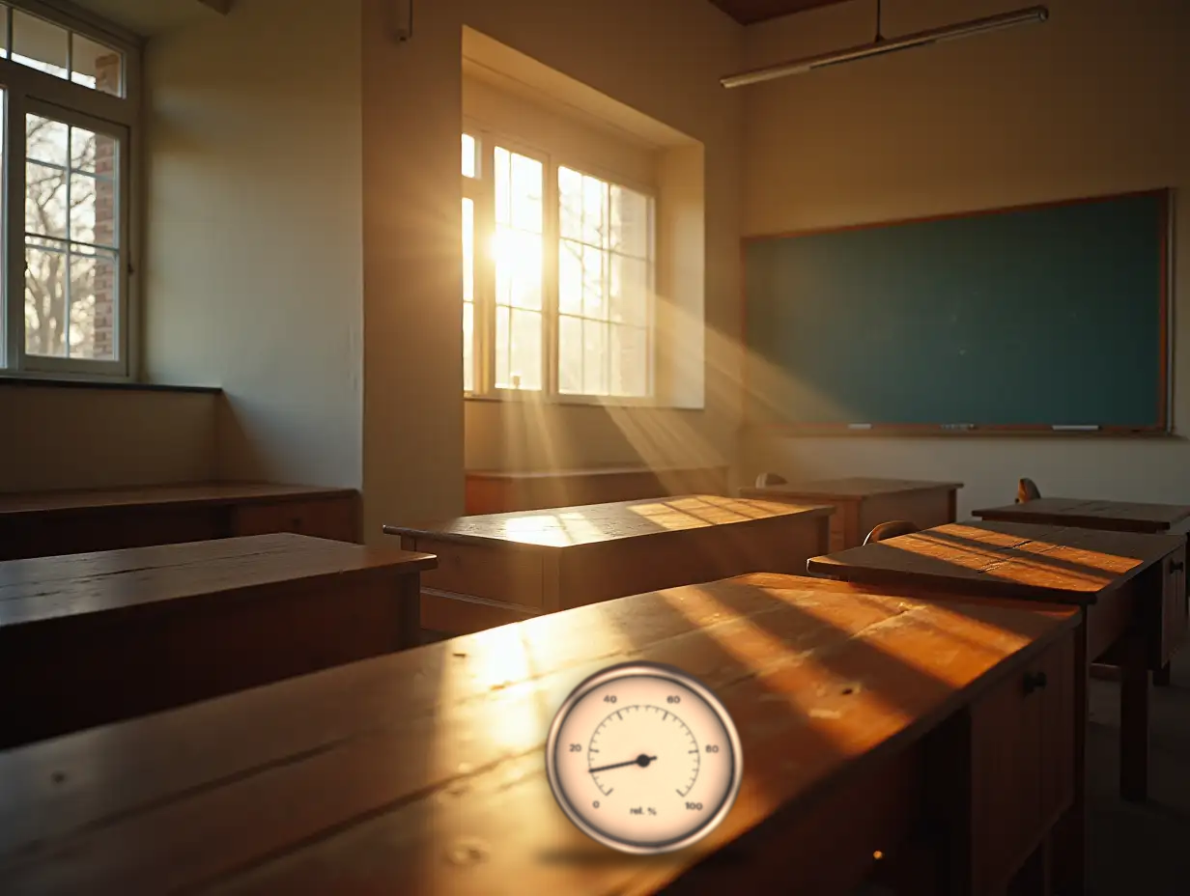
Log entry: 12 %
